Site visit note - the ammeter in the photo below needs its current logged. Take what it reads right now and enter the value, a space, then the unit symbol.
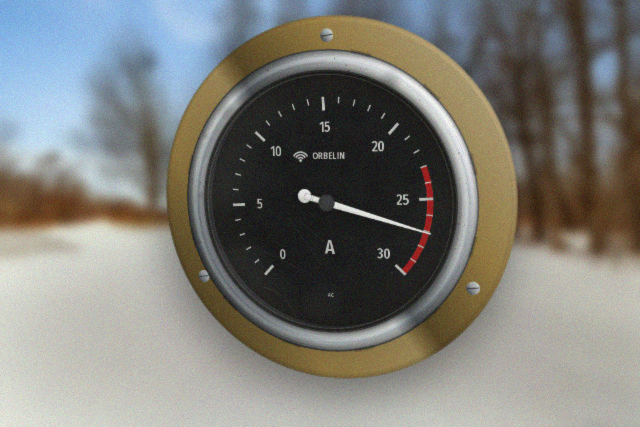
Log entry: 27 A
